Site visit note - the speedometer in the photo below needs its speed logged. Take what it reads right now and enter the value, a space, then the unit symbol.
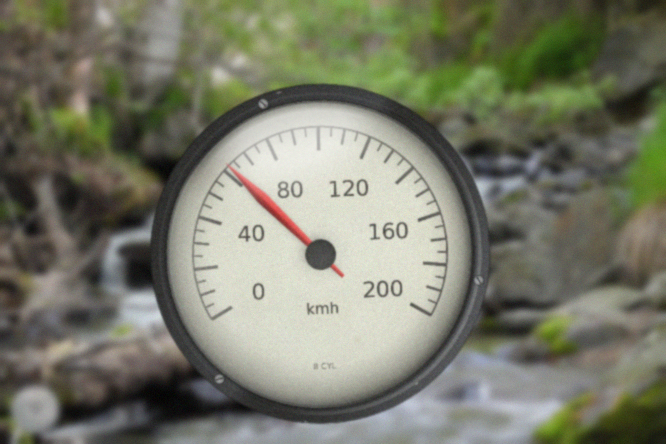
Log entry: 62.5 km/h
